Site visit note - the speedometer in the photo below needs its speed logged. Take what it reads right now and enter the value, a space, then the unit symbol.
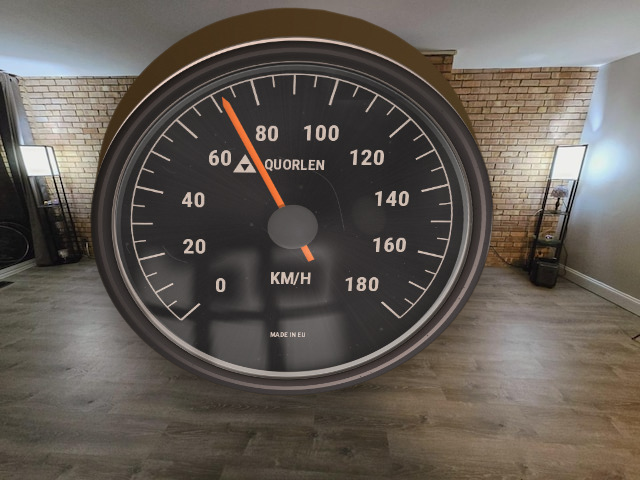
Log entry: 72.5 km/h
